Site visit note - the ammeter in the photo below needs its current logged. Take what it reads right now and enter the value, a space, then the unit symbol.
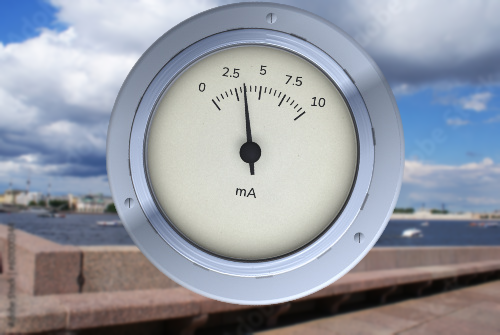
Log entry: 3.5 mA
